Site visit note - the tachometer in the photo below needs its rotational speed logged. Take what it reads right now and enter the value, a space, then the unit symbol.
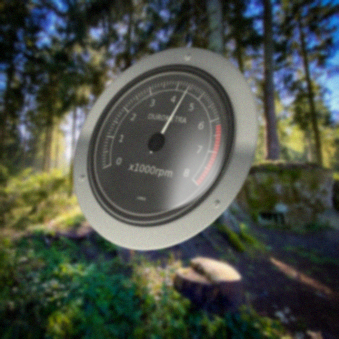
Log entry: 4500 rpm
